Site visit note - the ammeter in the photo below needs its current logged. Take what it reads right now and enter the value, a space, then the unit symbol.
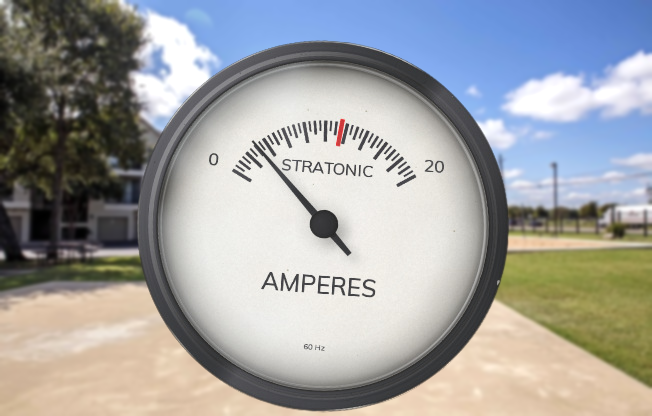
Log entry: 3 A
